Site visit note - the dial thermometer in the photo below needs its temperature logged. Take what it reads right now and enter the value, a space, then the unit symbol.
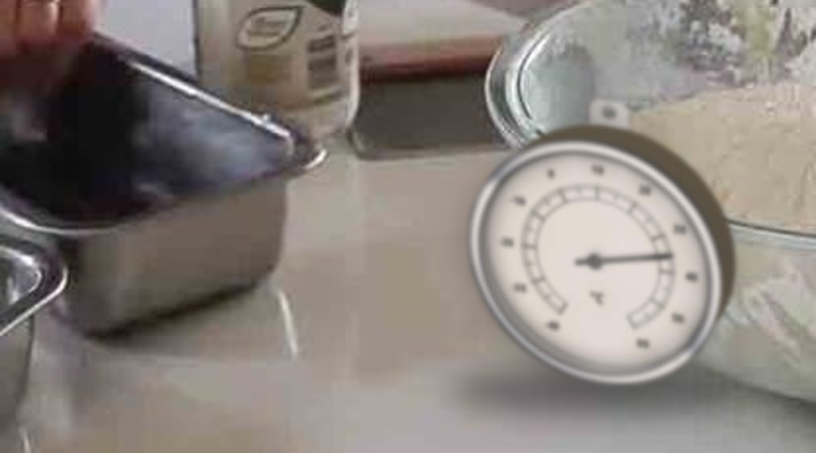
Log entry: 35 °C
